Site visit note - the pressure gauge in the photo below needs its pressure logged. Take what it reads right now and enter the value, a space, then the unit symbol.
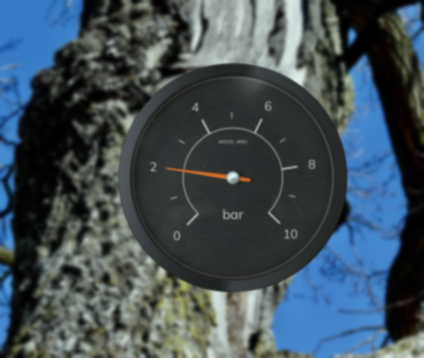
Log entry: 2 bar
